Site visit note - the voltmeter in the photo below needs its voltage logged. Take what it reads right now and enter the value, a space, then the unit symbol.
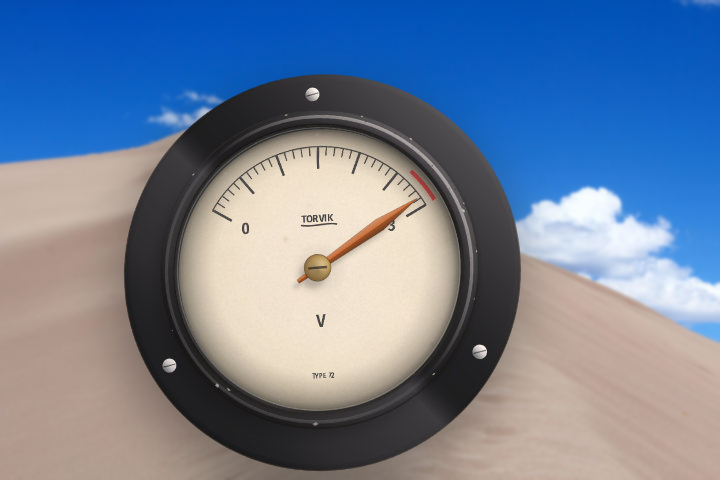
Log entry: 2.9 V
